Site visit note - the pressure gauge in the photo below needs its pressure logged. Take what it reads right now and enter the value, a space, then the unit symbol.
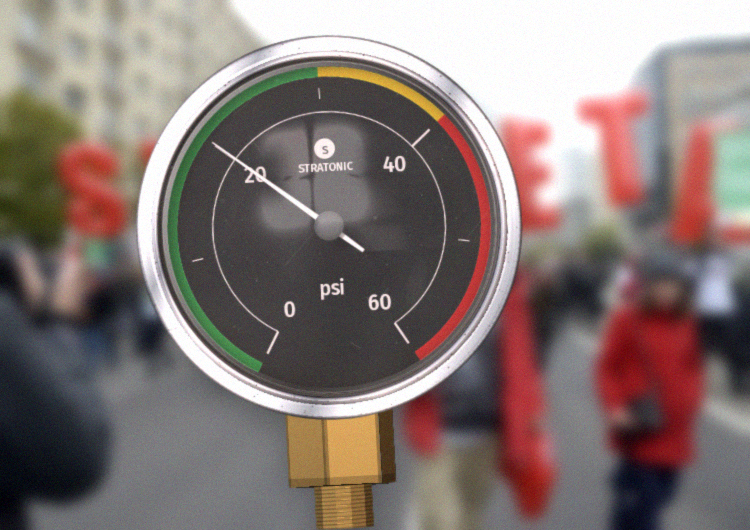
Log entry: 20 psi
